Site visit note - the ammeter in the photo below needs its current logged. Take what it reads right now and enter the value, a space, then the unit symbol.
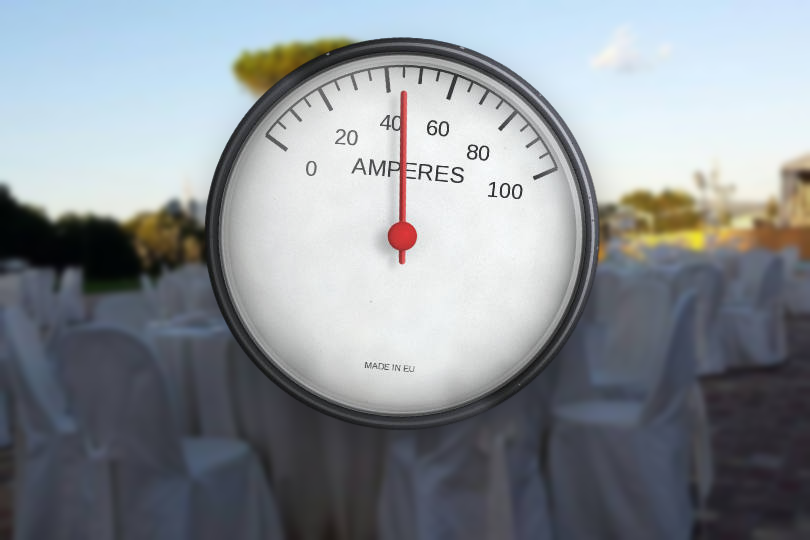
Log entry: 45 A
